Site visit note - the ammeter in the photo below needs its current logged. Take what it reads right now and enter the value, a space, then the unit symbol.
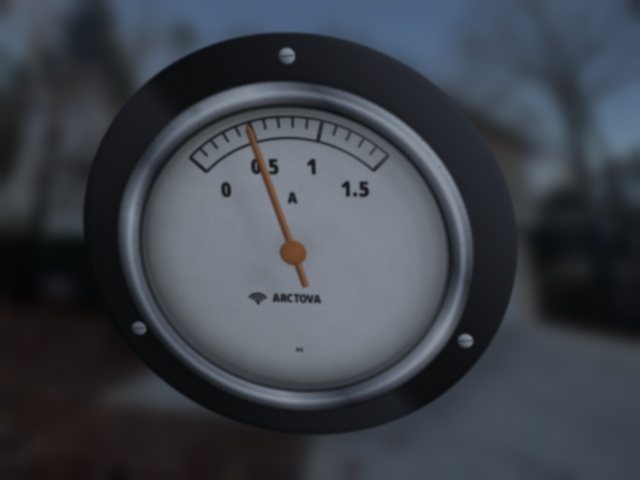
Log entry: 0.5 A
